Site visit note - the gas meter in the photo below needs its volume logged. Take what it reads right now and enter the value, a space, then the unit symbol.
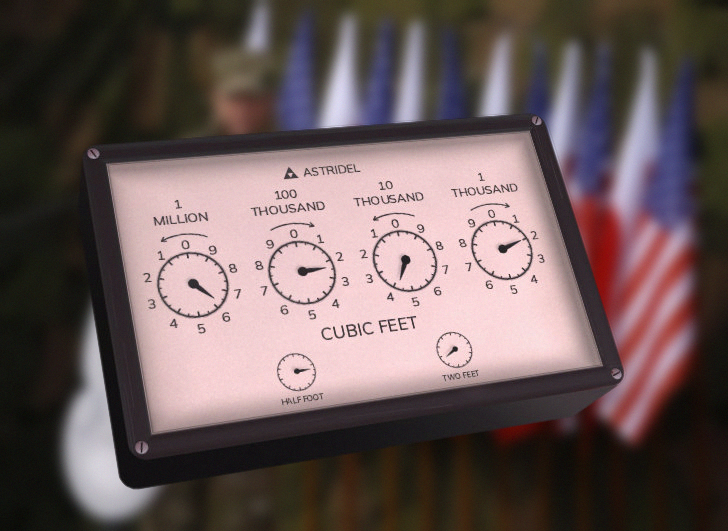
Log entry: 624200 ft³
